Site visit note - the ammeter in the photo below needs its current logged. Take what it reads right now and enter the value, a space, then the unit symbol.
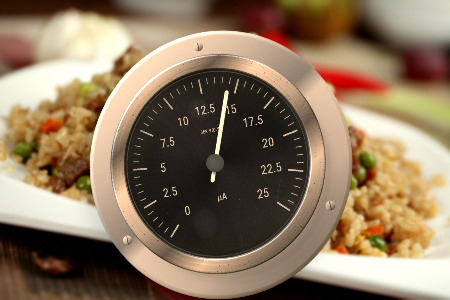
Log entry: 14.5 µA
